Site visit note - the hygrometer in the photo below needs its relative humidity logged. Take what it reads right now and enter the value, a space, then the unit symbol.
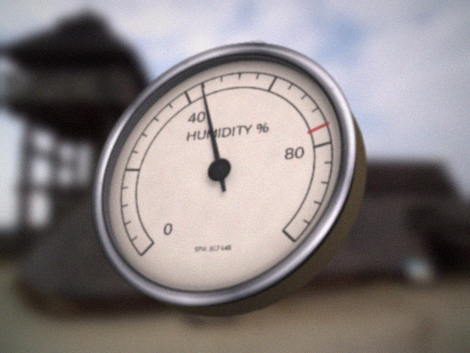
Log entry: 44 %
